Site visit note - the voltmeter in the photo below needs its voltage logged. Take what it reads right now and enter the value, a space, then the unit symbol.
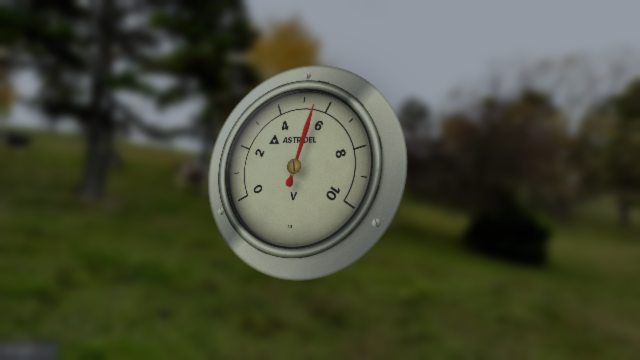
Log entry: 5.5 V
